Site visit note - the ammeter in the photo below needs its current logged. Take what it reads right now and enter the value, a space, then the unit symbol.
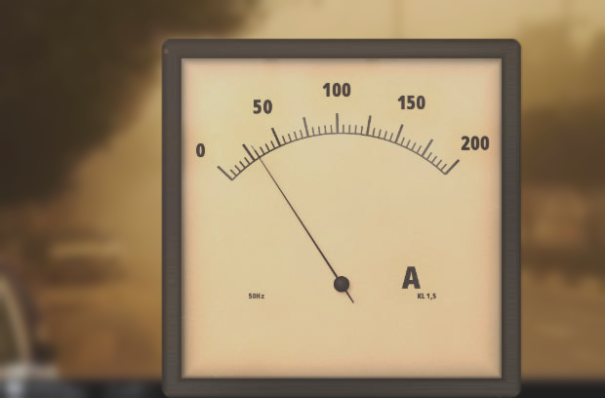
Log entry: 30 A
